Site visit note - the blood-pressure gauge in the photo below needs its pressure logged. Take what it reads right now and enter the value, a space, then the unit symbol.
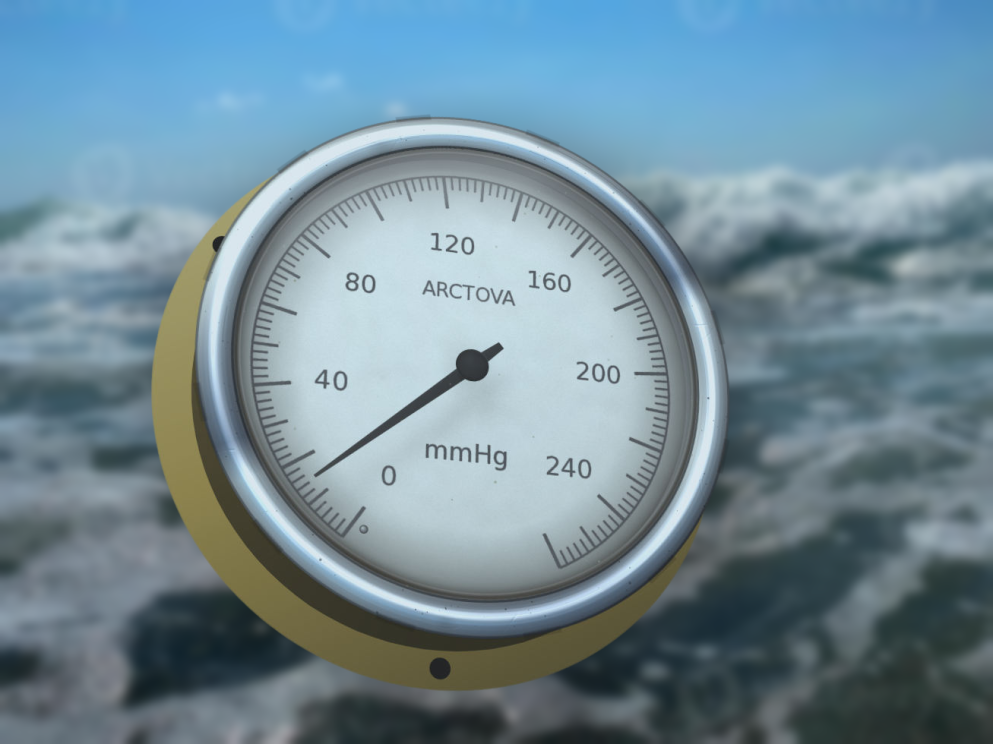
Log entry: 14 mmHg
